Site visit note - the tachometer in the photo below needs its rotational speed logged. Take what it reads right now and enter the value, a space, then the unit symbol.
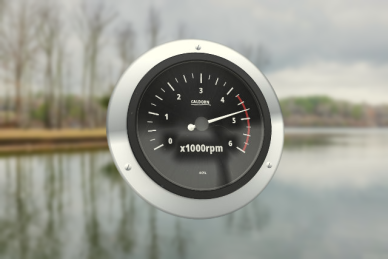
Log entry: 4750 rpm
